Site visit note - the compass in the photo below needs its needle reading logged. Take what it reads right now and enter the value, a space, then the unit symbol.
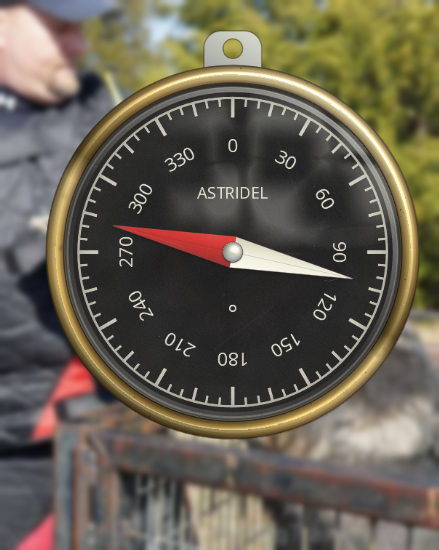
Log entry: 282.5 °
